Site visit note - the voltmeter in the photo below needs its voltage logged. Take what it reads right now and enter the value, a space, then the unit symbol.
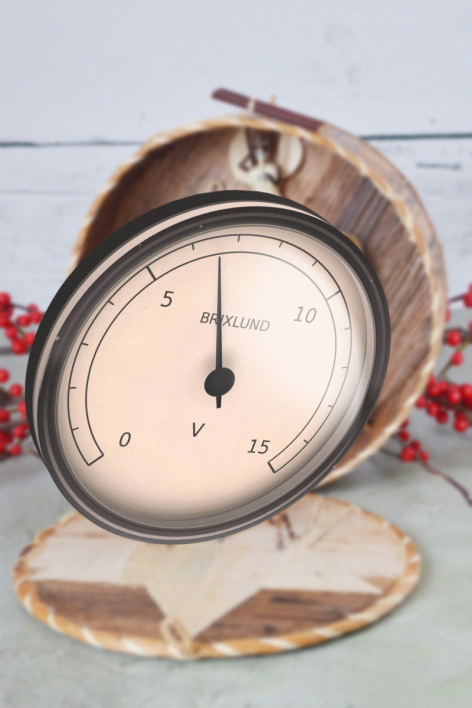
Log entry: 6.5 V
